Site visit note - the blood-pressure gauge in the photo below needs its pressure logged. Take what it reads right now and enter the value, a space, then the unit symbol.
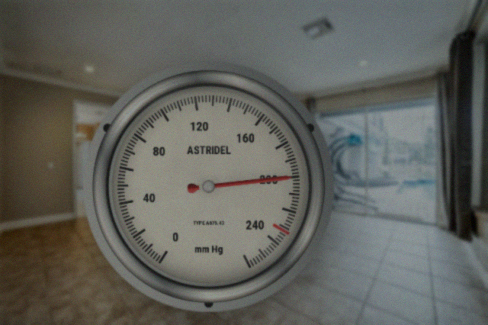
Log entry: 200 mmHg
